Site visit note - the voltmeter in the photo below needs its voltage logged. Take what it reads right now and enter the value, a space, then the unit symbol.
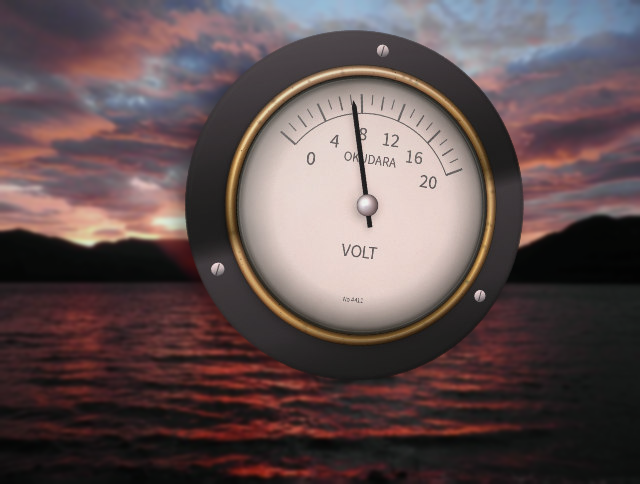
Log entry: 7 V
